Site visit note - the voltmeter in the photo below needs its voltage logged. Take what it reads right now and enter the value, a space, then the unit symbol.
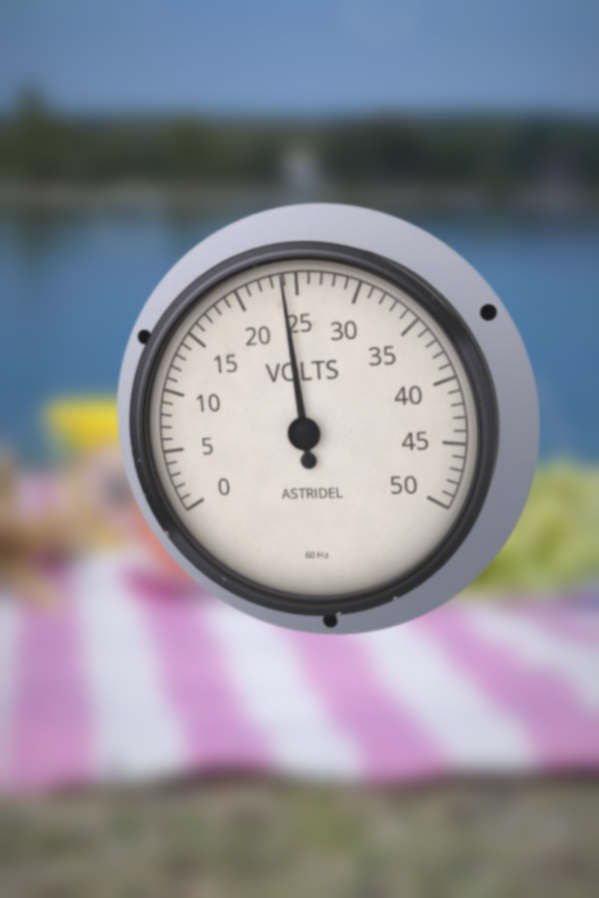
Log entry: 24 V
